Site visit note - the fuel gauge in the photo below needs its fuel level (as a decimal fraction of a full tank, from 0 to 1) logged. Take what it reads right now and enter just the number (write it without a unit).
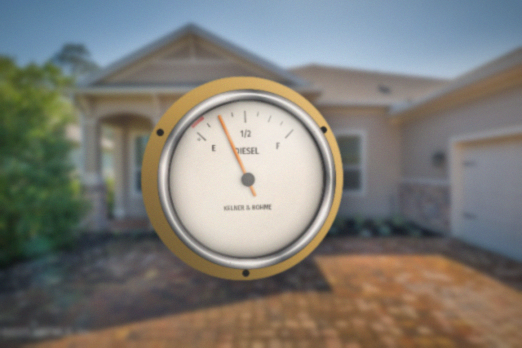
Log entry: 0.25
